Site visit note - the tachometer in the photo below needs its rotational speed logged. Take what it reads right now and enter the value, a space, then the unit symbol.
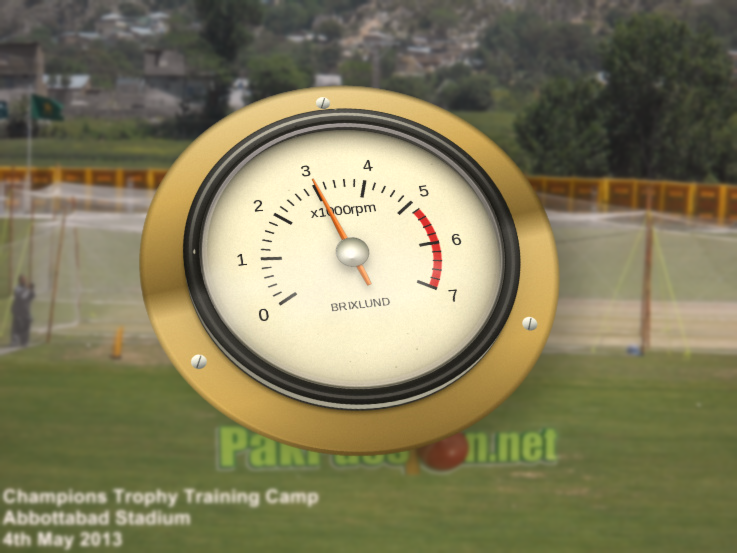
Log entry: 3000 rpm
